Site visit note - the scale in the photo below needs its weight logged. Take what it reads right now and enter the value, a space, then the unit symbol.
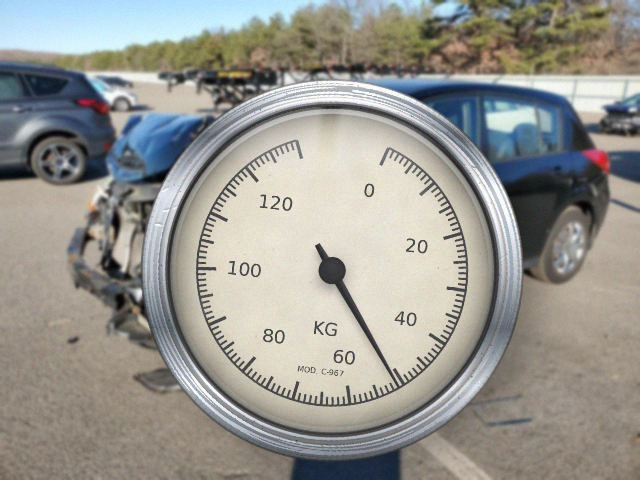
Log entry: 51 kg
